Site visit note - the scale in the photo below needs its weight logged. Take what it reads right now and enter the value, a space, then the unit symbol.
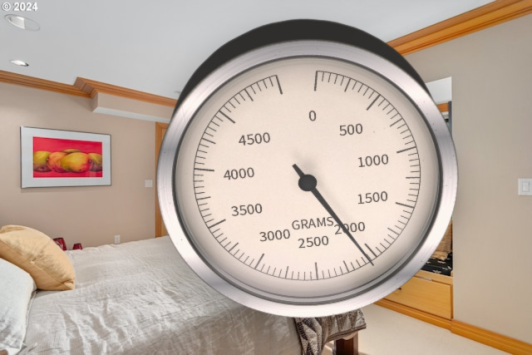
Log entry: 2050 g
